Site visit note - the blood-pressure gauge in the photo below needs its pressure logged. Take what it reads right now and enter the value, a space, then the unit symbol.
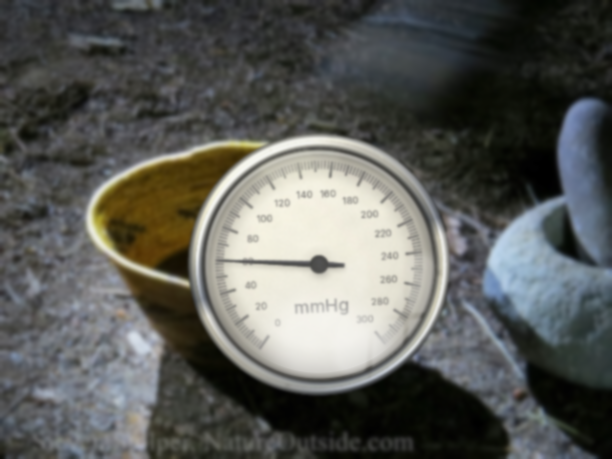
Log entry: 60 mmHg
